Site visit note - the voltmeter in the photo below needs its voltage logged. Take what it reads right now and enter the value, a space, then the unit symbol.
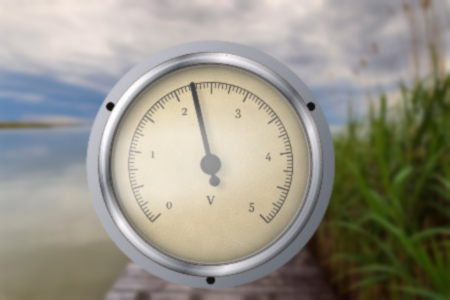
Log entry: 2.25 V
